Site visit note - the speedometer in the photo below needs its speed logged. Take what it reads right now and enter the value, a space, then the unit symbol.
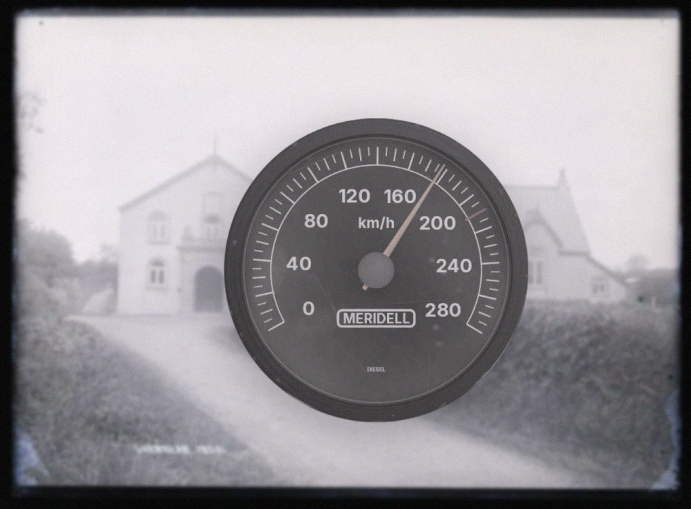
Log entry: 177.5 km/h
